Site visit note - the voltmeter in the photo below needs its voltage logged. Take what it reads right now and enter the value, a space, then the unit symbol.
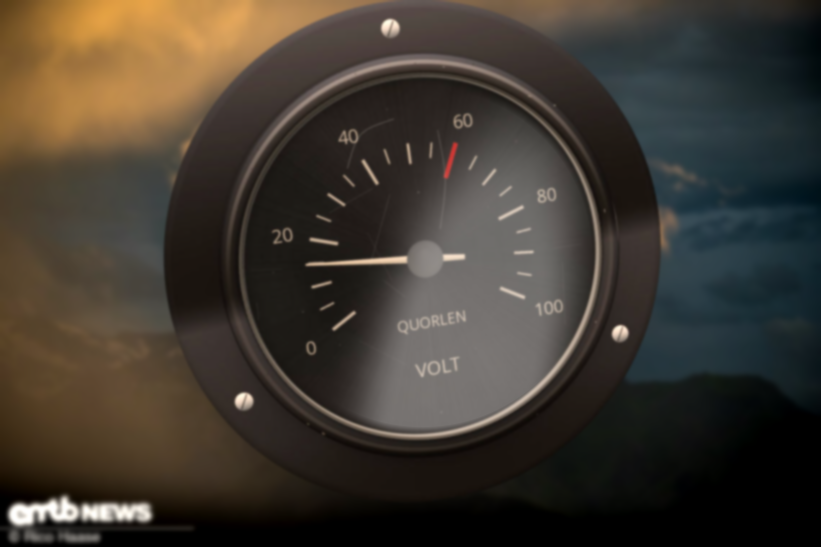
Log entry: 15 V
